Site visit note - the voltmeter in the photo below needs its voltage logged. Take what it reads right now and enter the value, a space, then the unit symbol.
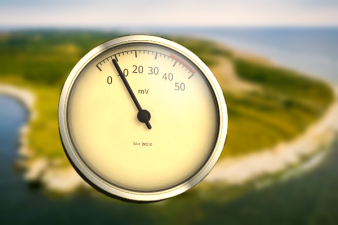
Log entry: 8 mV
